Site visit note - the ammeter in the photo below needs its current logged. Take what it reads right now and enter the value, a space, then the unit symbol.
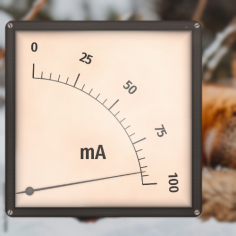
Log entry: 92.5 mA
